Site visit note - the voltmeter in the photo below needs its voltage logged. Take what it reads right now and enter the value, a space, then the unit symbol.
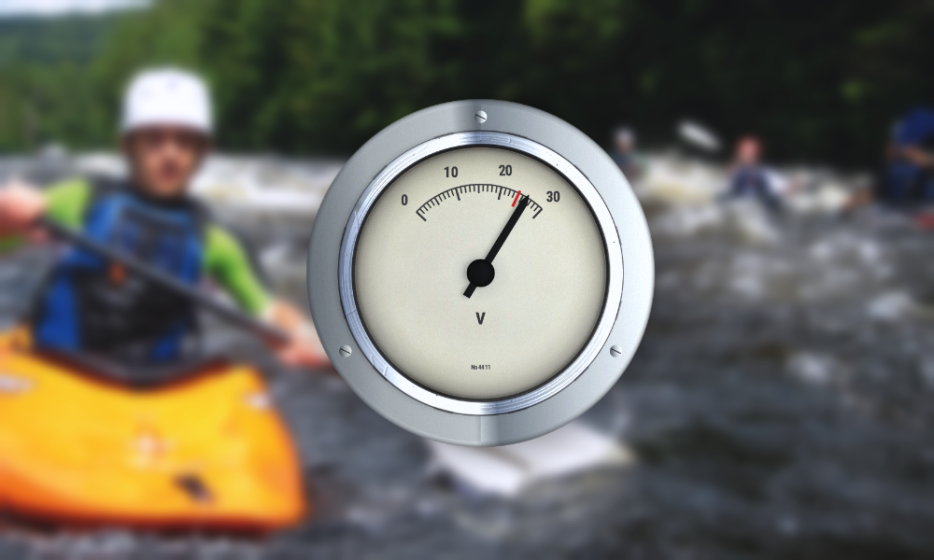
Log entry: 26 V
